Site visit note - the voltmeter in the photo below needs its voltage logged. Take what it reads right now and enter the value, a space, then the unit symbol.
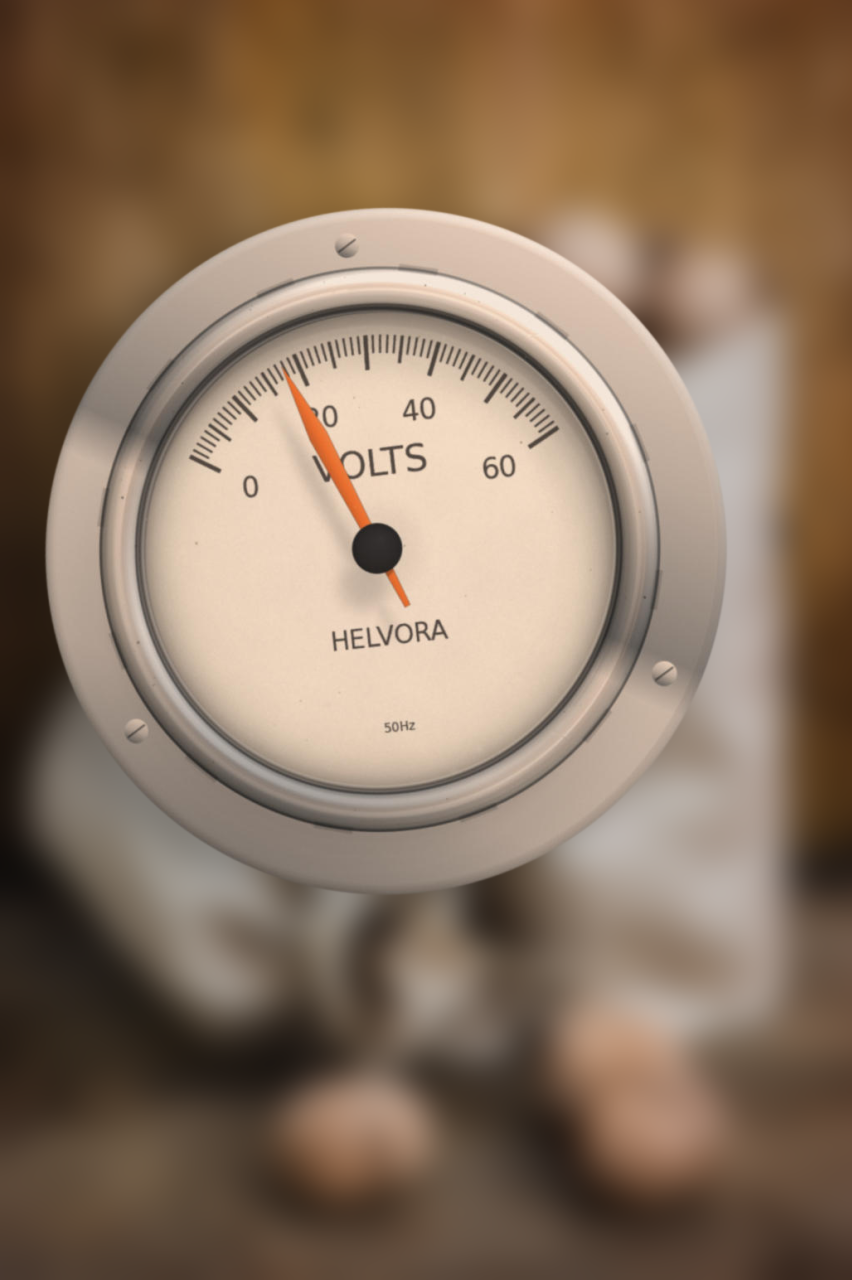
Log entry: 18 V
